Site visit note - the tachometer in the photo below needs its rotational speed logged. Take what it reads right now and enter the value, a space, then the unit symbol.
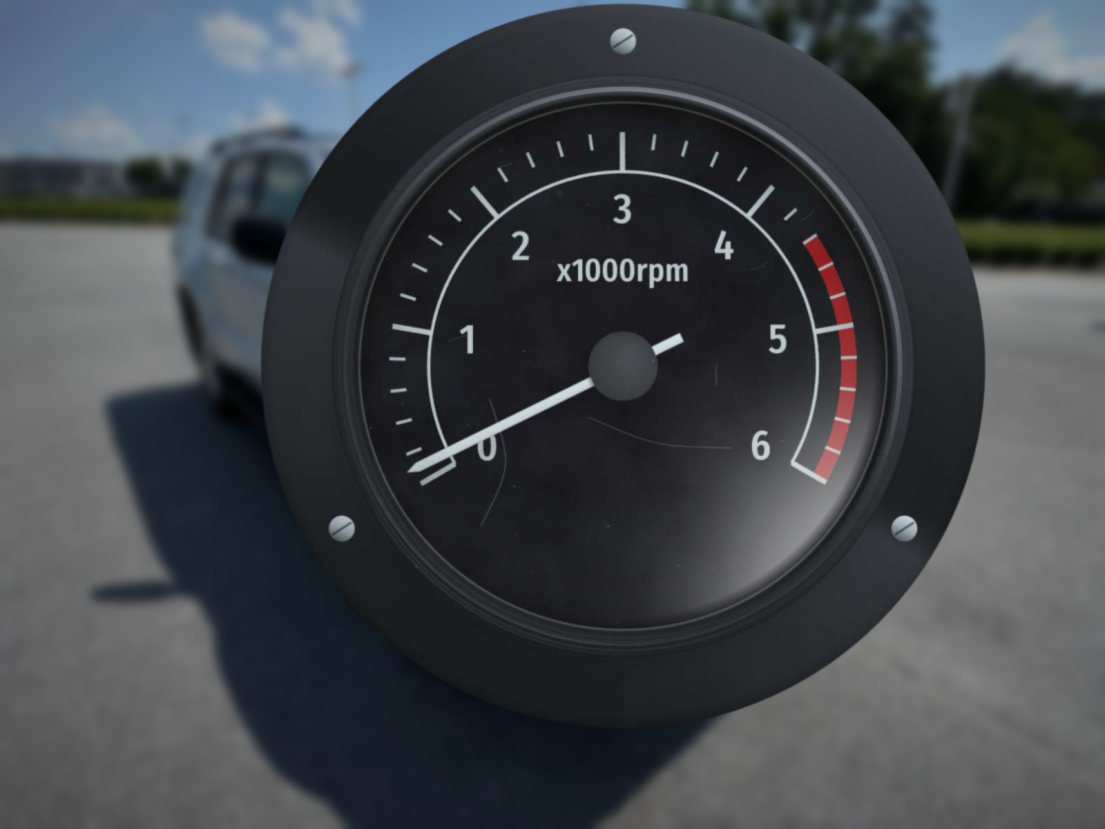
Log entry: 100 rpm
